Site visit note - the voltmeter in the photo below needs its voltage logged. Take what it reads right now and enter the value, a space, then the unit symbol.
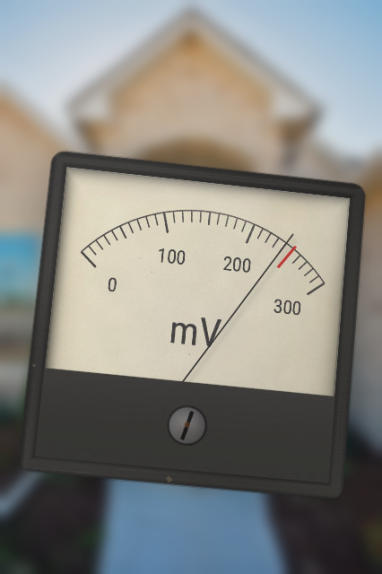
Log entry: 240 mV
